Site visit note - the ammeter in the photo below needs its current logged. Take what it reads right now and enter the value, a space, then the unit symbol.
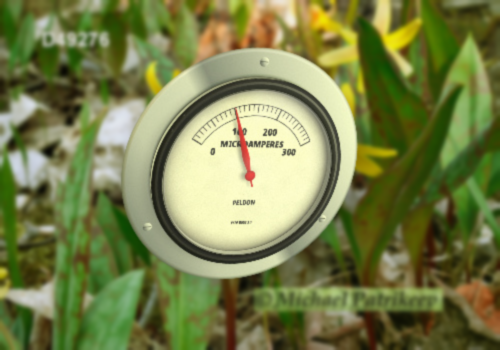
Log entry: 100 µA
